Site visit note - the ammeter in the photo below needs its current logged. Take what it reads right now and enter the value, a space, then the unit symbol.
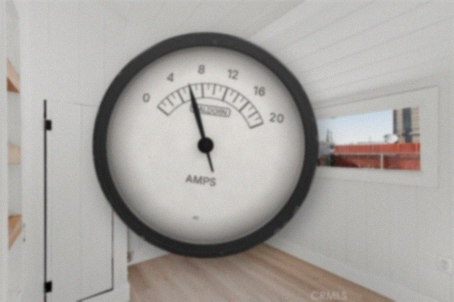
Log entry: 6 A
